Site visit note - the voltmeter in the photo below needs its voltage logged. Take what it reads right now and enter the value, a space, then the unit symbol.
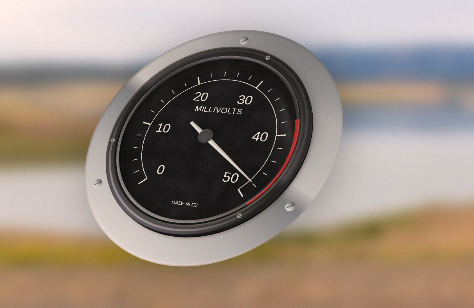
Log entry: 48 mV
